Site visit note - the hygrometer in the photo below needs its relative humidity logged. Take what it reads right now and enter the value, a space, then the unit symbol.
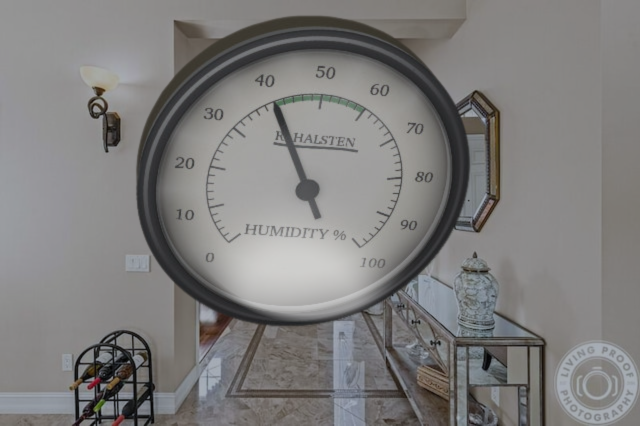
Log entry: 40 %
